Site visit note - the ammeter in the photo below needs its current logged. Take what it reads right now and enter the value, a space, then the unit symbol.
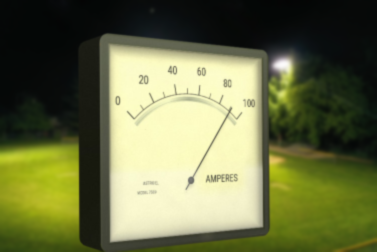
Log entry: 90 A
